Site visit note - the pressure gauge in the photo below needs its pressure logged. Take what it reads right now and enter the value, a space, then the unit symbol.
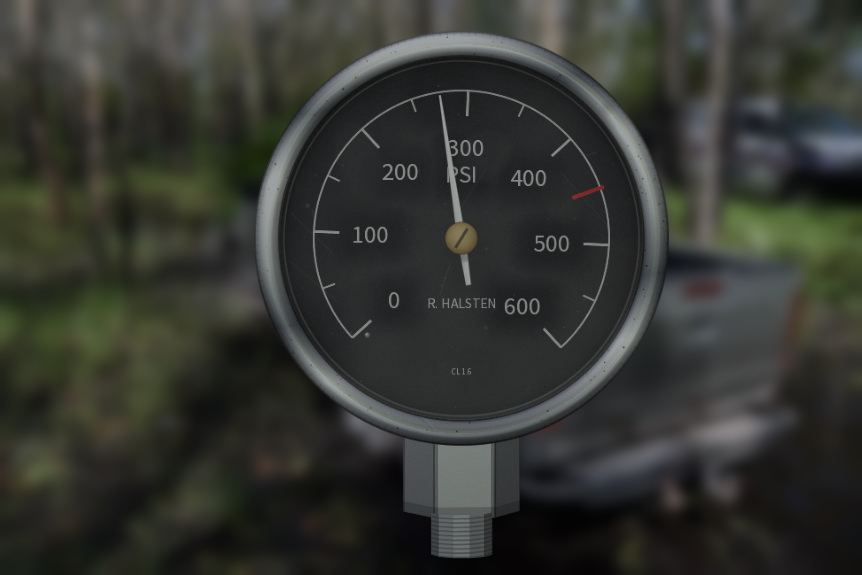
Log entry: 275 psi
